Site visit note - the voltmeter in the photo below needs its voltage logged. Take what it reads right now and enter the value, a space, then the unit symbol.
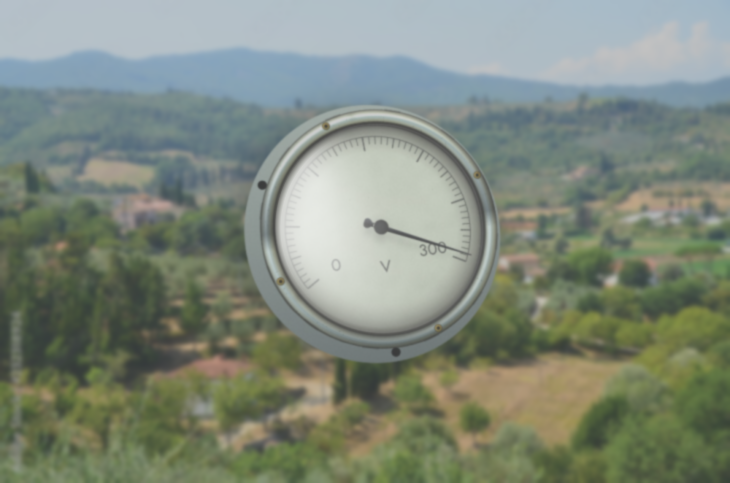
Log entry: 295 V
